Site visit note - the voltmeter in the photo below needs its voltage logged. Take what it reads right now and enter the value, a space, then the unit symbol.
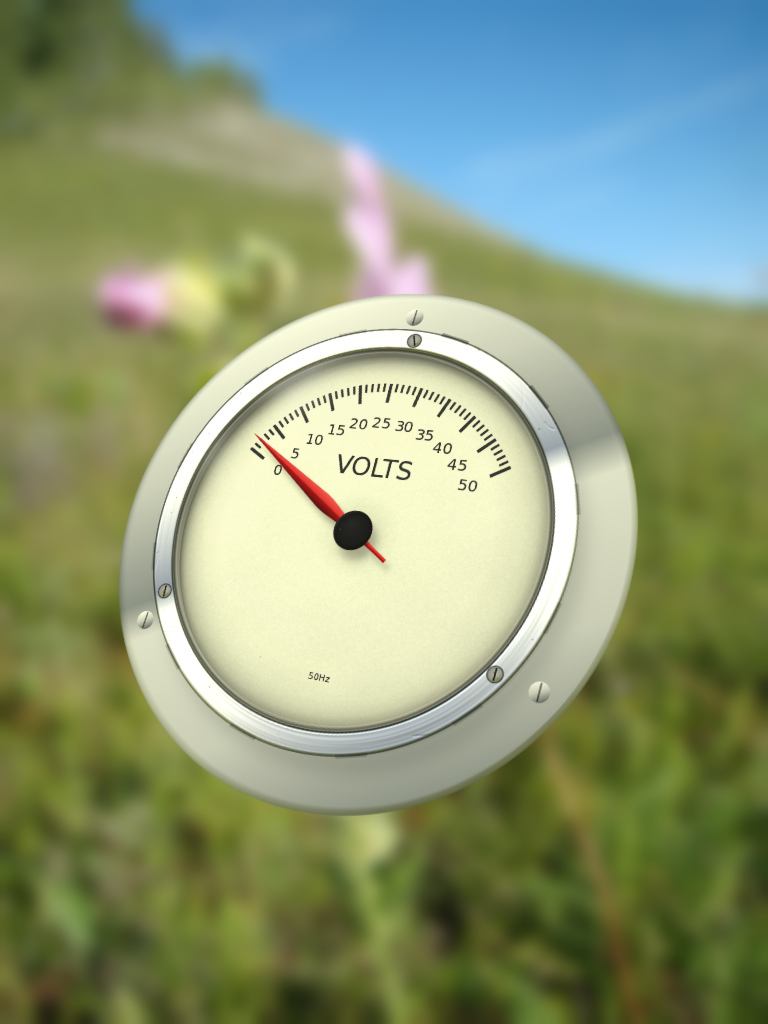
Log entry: 2 V
